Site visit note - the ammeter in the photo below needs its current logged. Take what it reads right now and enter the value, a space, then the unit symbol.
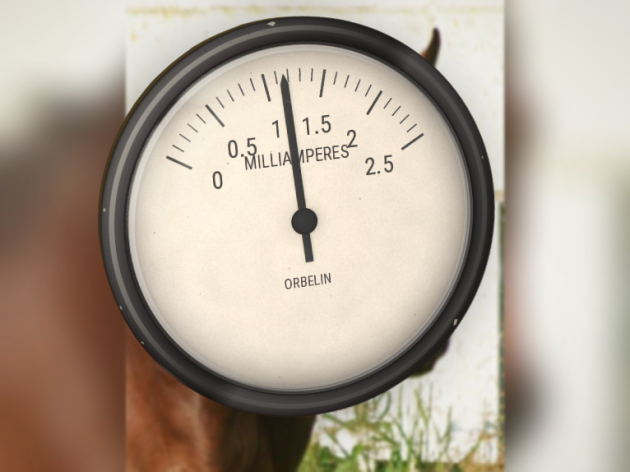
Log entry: 1.15 mA
